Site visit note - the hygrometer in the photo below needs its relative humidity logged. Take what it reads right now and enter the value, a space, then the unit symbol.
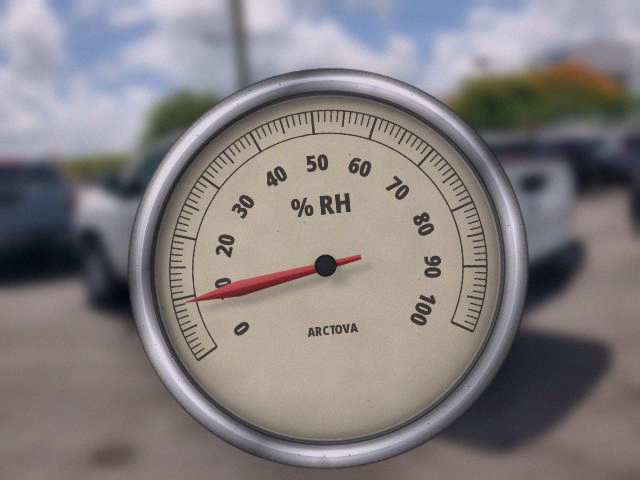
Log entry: 9 %
